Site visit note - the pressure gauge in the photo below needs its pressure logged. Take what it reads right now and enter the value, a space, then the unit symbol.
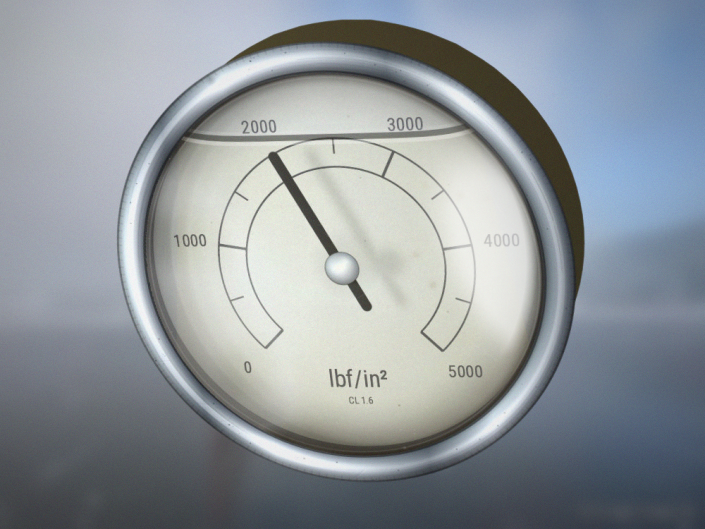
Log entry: 2000 psi
